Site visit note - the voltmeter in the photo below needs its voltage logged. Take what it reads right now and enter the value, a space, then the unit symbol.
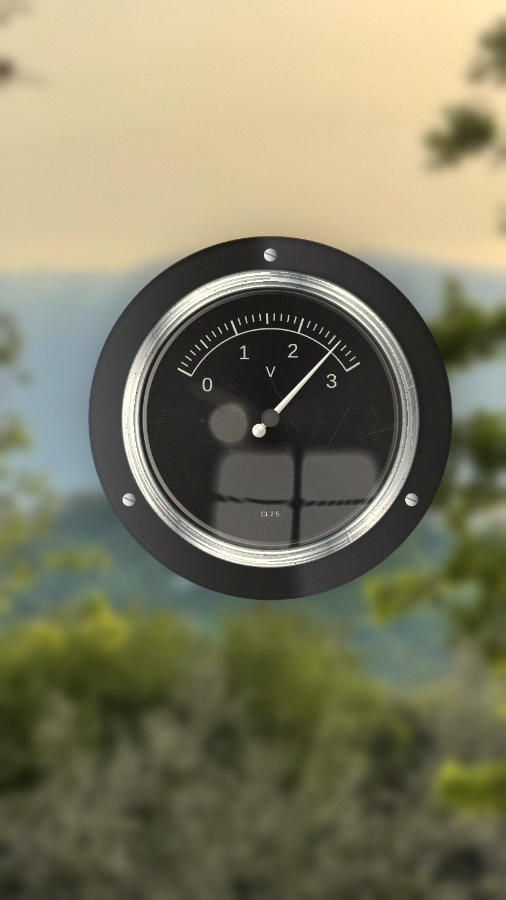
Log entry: 2.6 V
